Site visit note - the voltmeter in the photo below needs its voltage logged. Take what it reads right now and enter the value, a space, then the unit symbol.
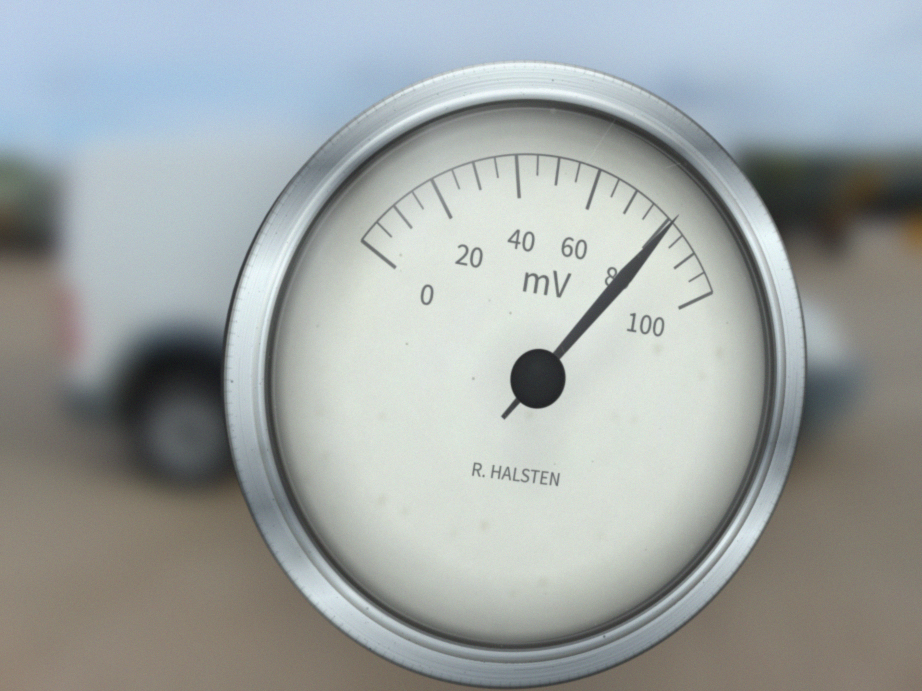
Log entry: 80 mV
